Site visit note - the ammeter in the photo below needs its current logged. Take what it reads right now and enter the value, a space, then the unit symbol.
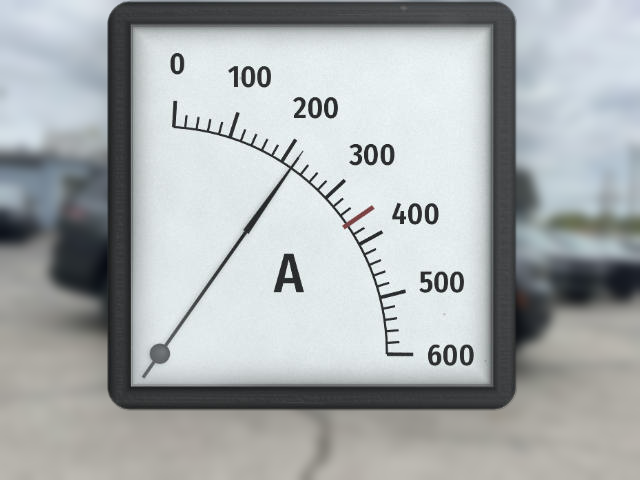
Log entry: 220 A
